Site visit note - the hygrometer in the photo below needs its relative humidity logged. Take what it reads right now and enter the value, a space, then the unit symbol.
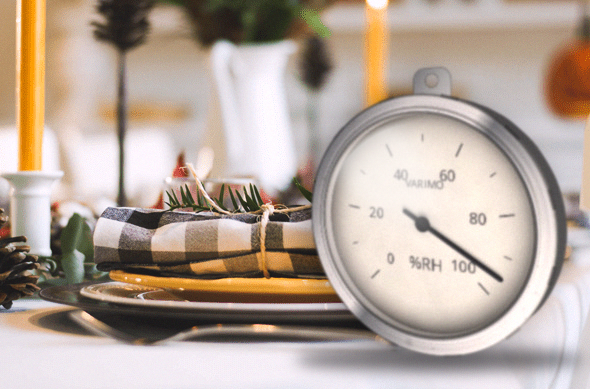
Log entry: 95 %
